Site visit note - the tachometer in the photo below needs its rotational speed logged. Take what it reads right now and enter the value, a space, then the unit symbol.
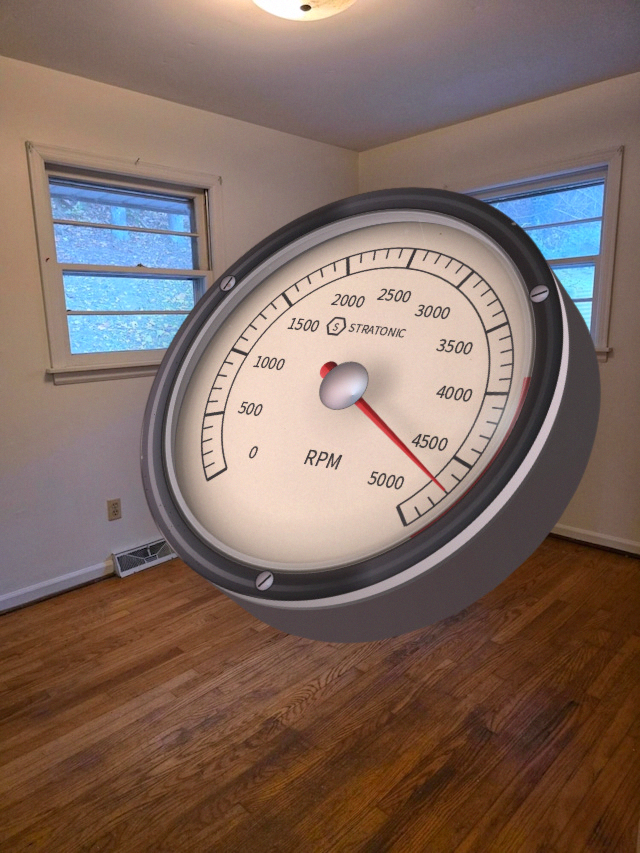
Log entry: 4700 rpm
